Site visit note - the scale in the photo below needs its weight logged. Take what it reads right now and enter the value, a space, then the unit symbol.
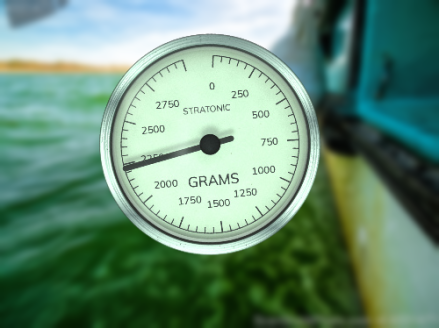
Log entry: 2225 g
